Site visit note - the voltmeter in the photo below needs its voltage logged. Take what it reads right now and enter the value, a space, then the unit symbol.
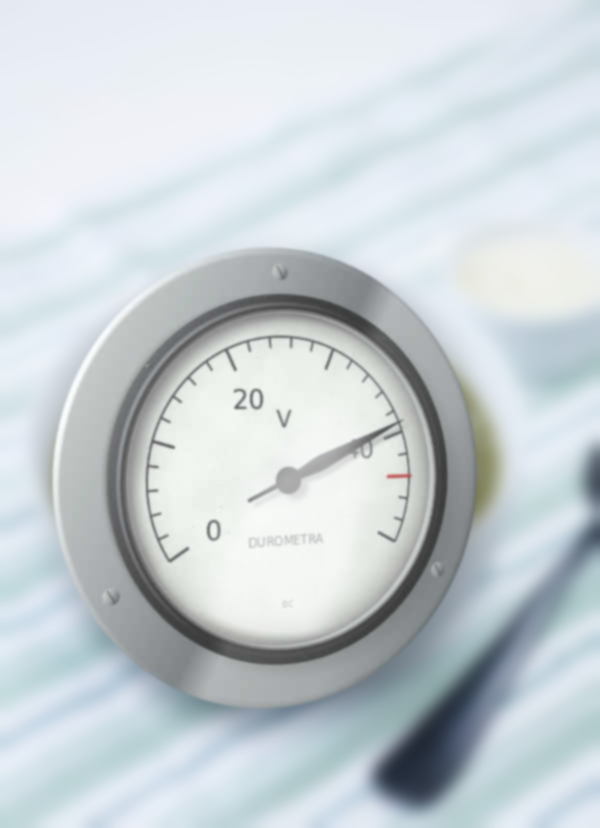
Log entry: 39 V
